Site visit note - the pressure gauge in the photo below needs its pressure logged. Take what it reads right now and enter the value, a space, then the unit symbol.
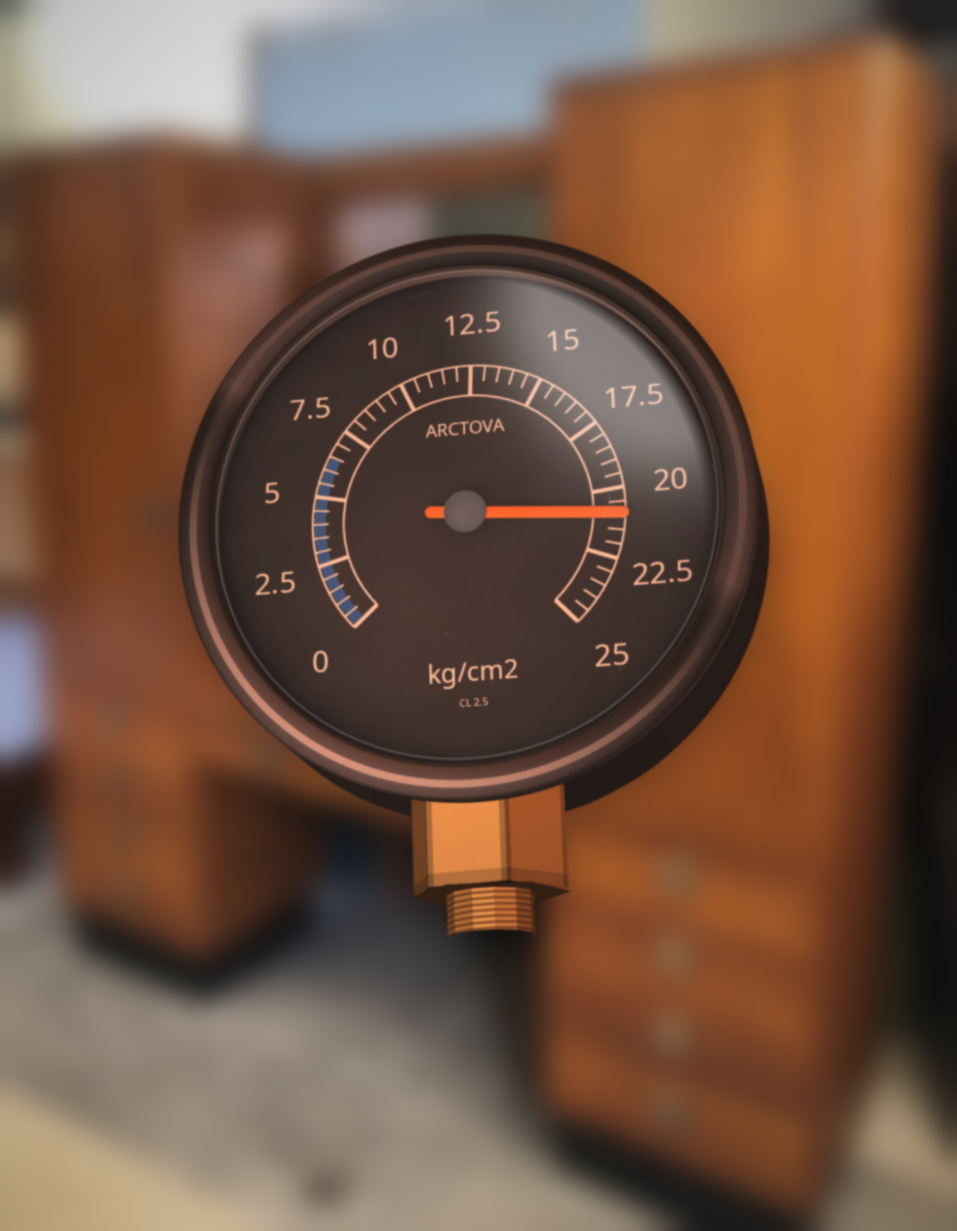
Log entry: 21 kg/cm²
